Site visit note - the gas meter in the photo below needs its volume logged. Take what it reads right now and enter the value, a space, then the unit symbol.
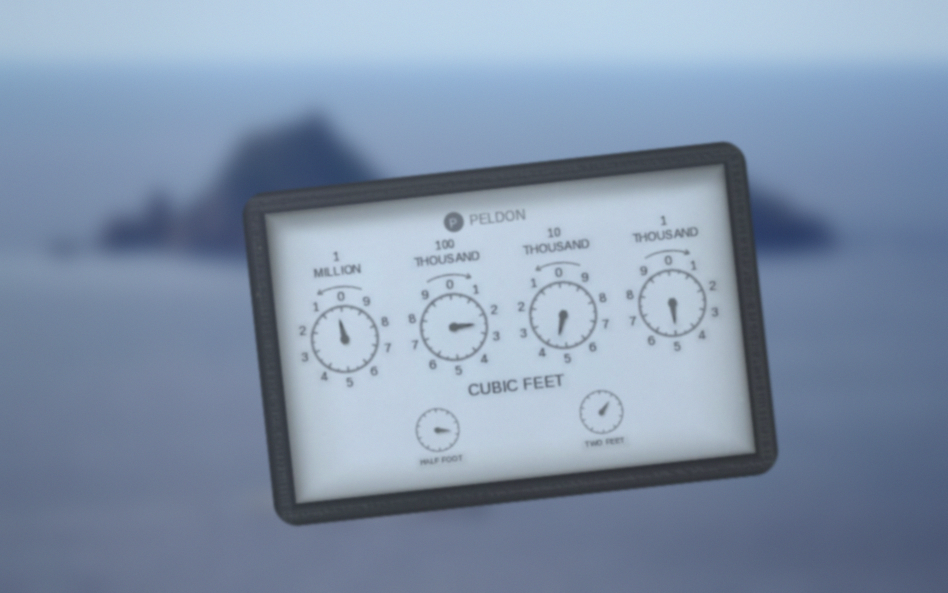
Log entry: 24500 ft³
